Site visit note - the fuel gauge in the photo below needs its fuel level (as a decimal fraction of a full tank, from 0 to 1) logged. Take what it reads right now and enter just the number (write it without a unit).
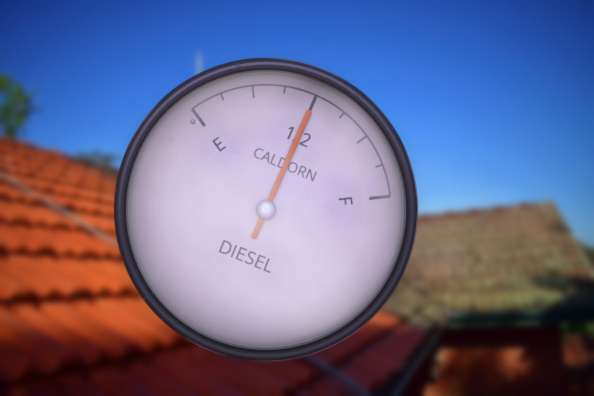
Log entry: 0.5
